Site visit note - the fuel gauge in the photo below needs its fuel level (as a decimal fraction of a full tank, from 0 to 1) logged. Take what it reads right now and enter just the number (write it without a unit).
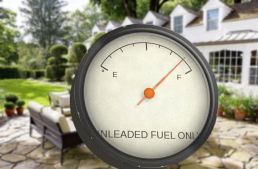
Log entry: 0.875
